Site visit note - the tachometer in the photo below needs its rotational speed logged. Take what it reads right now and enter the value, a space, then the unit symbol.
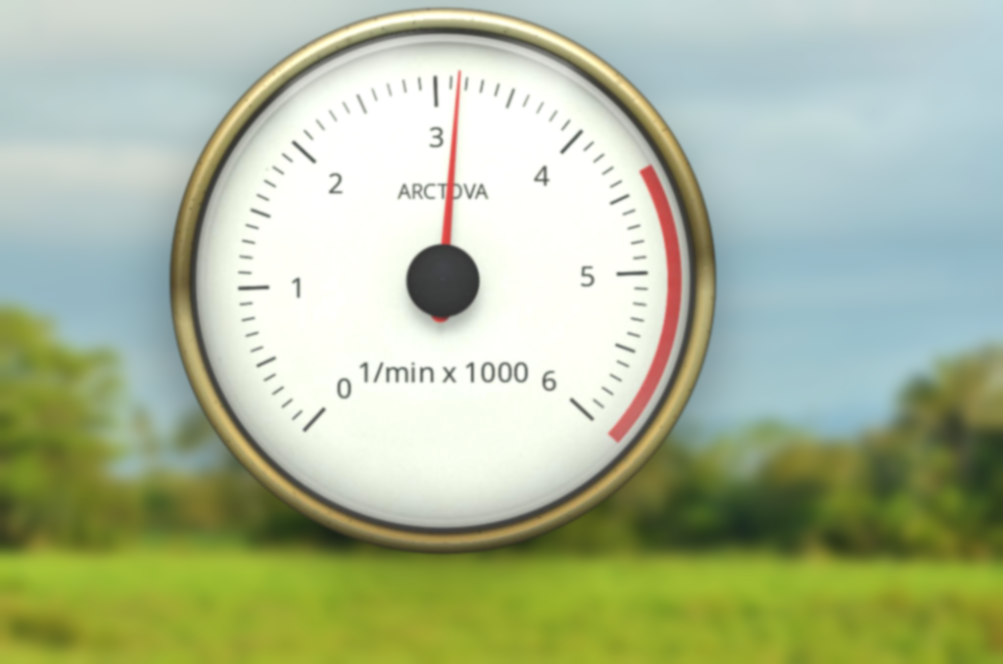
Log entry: 3150 rpm
